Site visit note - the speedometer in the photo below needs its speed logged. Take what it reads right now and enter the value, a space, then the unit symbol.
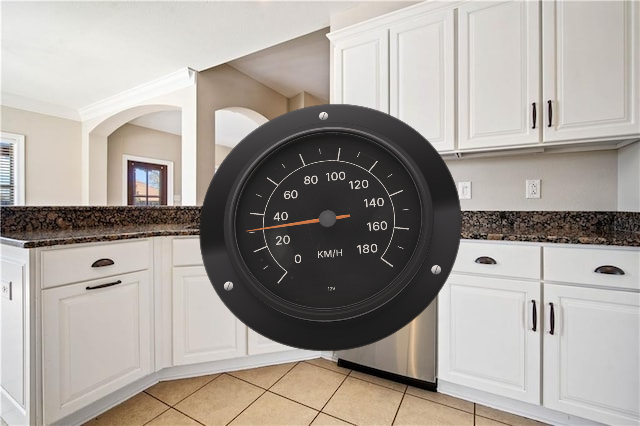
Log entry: 30 km/h
